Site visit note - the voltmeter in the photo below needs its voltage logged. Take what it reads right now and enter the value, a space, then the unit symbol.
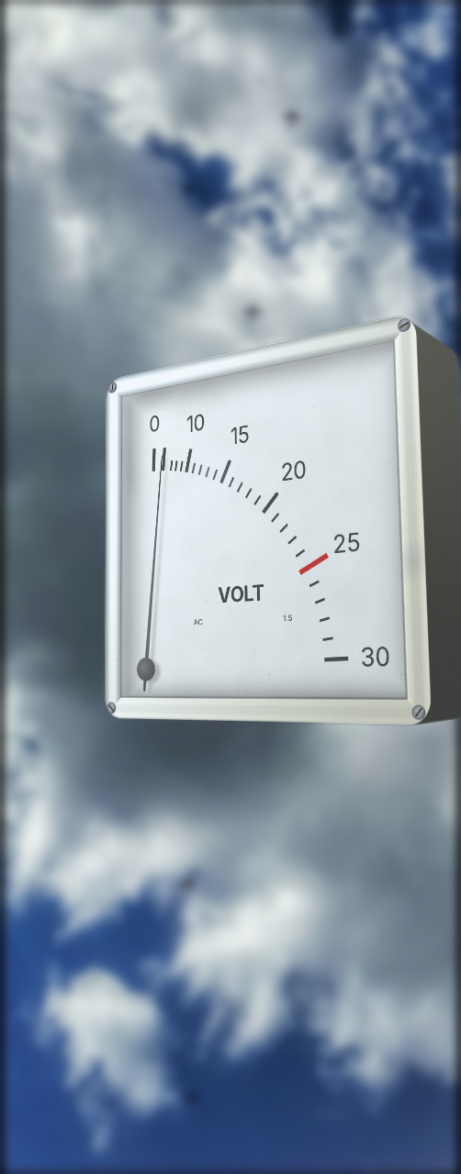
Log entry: 5 V
